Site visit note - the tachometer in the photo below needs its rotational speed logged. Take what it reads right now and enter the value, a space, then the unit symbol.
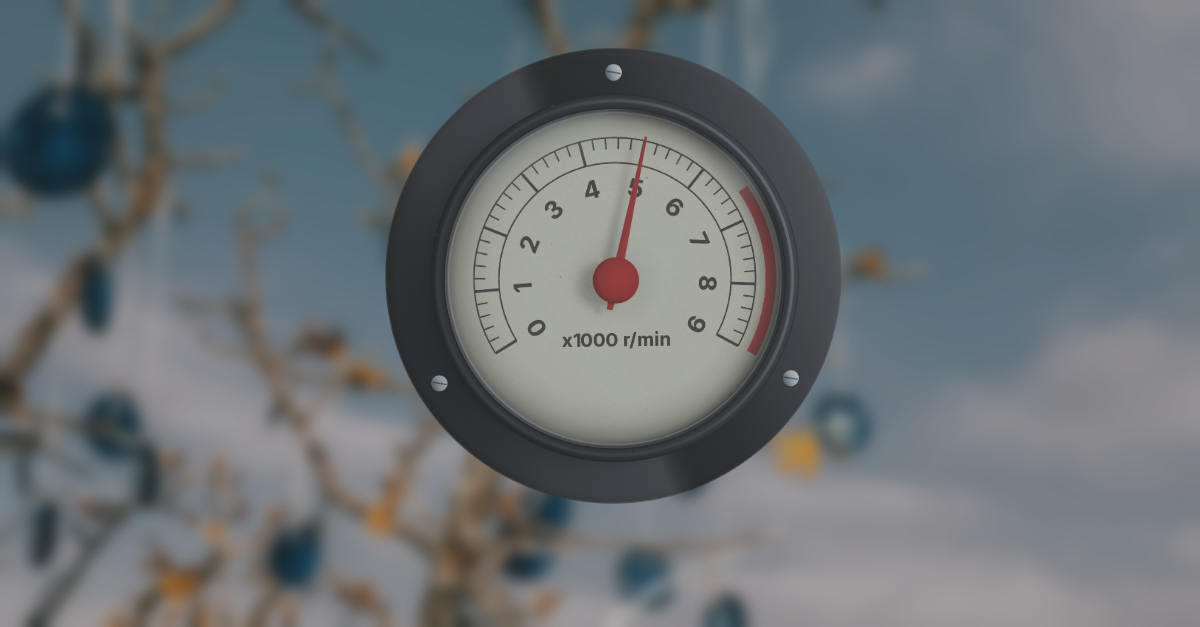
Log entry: 5000 rpm
